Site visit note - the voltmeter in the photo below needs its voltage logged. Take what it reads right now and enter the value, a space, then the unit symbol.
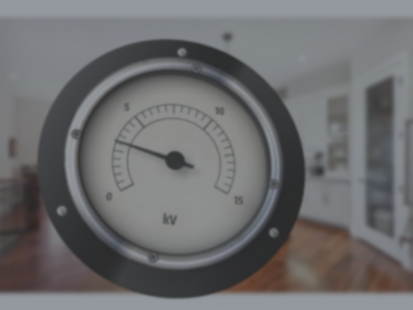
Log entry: 3 kV
